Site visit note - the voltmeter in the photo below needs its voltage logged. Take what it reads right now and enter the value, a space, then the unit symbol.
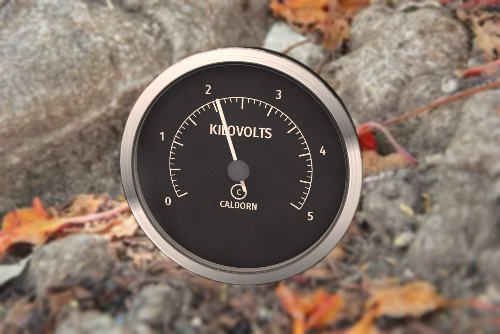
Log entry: 2.1 kV
